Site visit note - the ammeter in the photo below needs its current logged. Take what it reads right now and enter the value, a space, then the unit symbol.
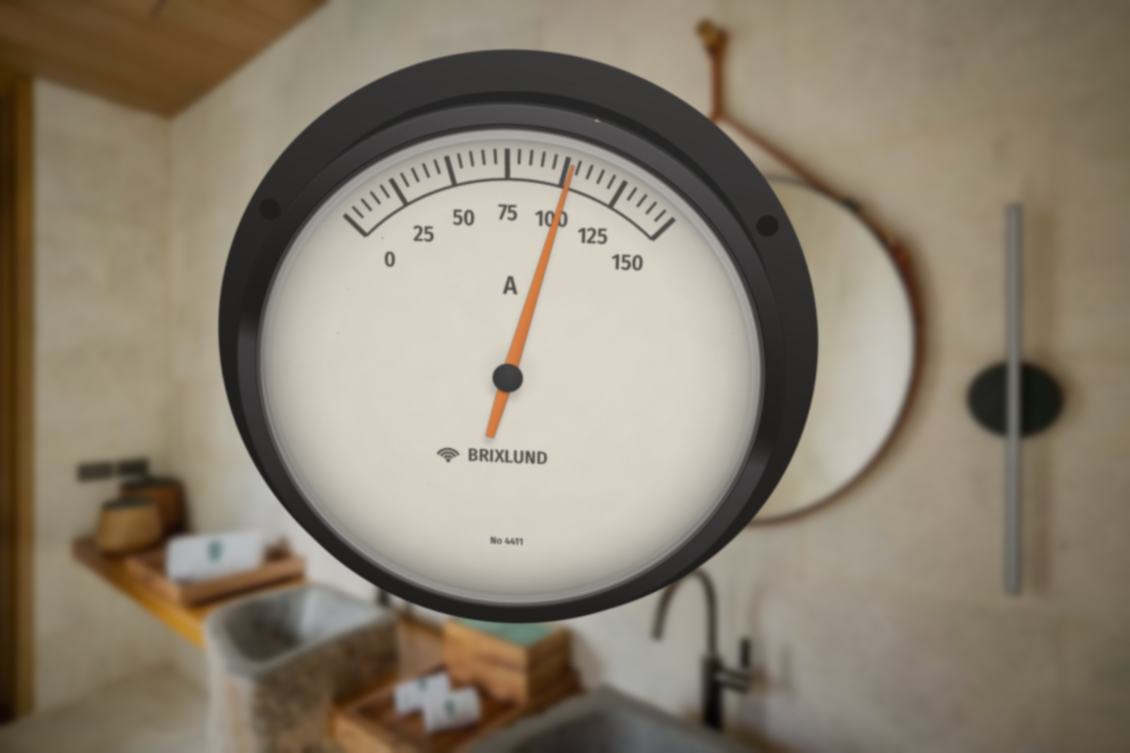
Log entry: 102.5 A
